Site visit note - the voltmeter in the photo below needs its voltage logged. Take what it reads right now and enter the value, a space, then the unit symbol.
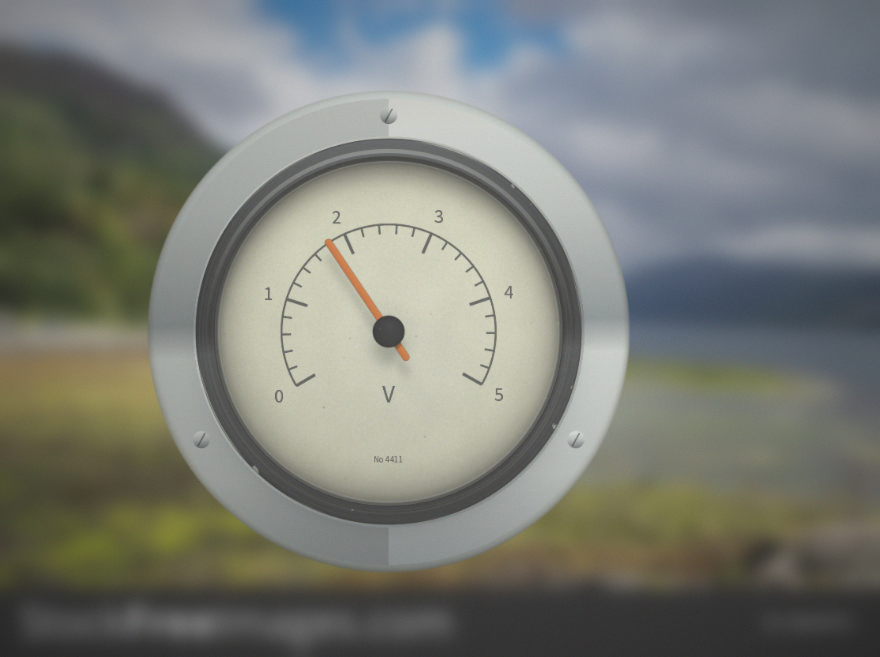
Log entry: 1.8 V
